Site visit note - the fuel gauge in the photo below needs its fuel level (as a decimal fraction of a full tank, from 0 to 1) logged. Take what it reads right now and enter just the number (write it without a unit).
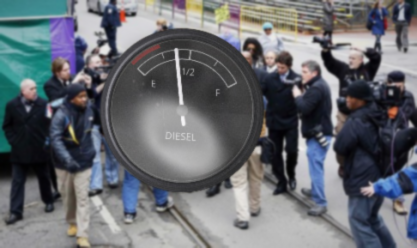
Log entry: 0.375
